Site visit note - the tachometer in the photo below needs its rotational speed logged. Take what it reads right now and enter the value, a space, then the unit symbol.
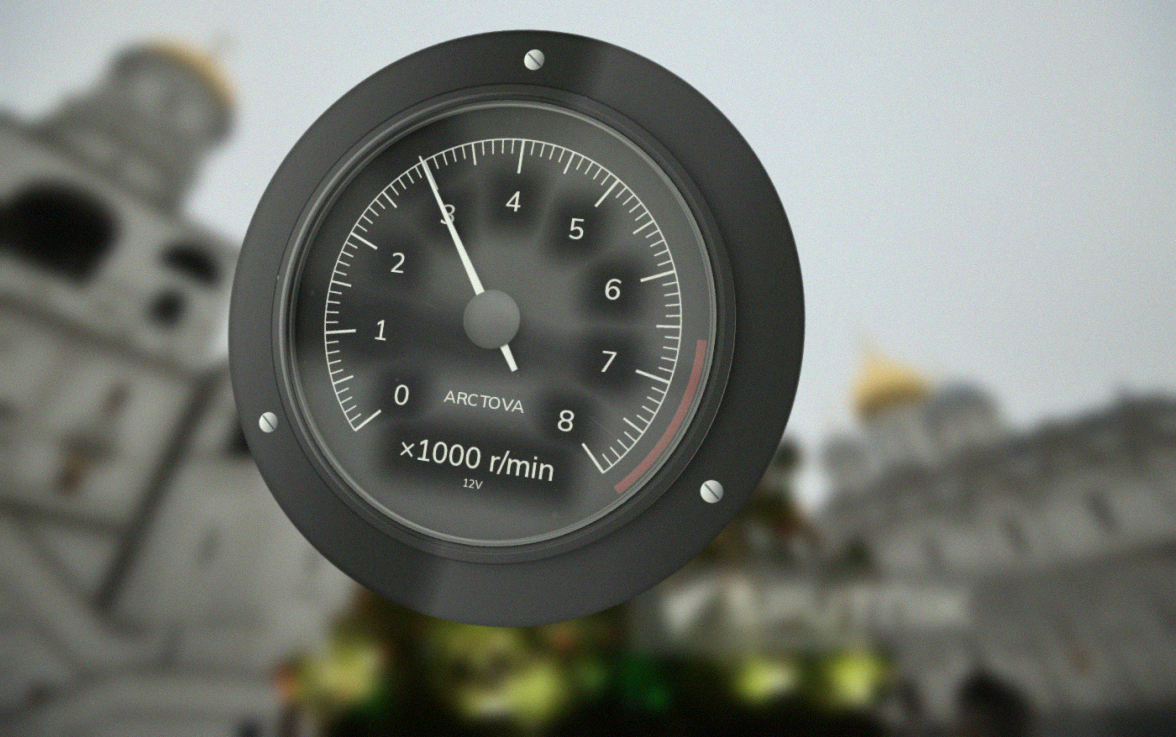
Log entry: 3000 rpm
